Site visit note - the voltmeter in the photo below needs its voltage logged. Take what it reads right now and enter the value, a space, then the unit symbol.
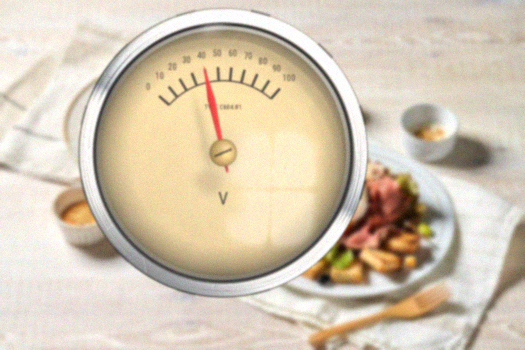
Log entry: 40 V
